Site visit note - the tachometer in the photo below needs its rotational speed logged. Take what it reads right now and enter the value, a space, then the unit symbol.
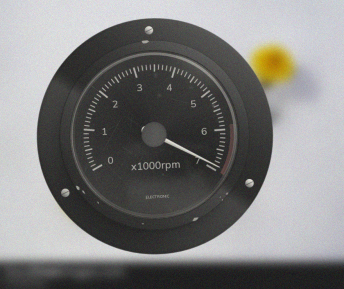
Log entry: 6900 rpm
